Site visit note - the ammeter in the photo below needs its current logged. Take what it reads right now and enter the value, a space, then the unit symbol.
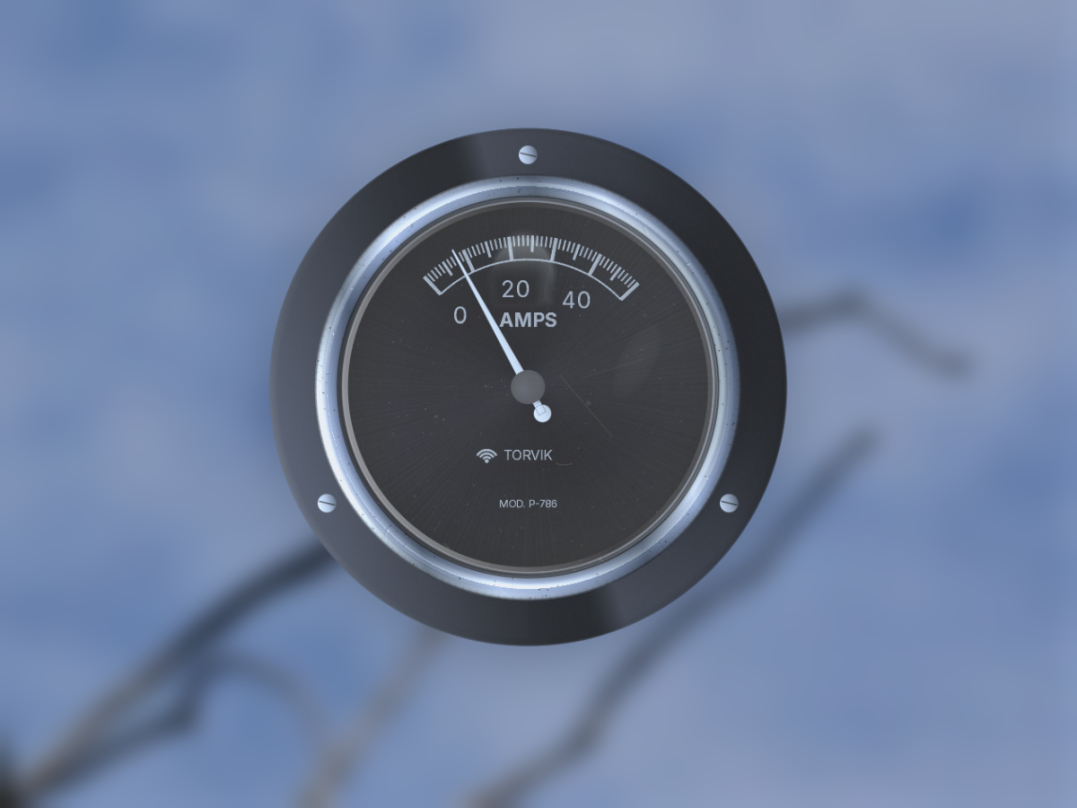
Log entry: 8 A
